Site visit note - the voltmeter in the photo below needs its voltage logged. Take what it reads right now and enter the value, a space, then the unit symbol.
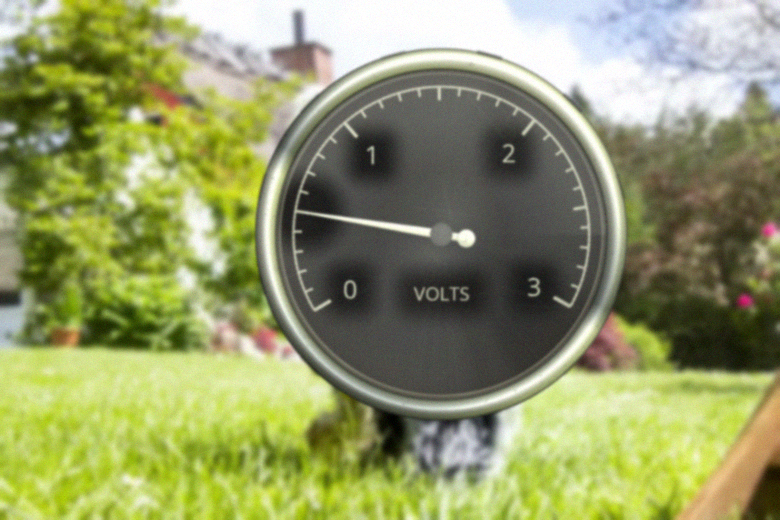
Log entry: 0.5 V
